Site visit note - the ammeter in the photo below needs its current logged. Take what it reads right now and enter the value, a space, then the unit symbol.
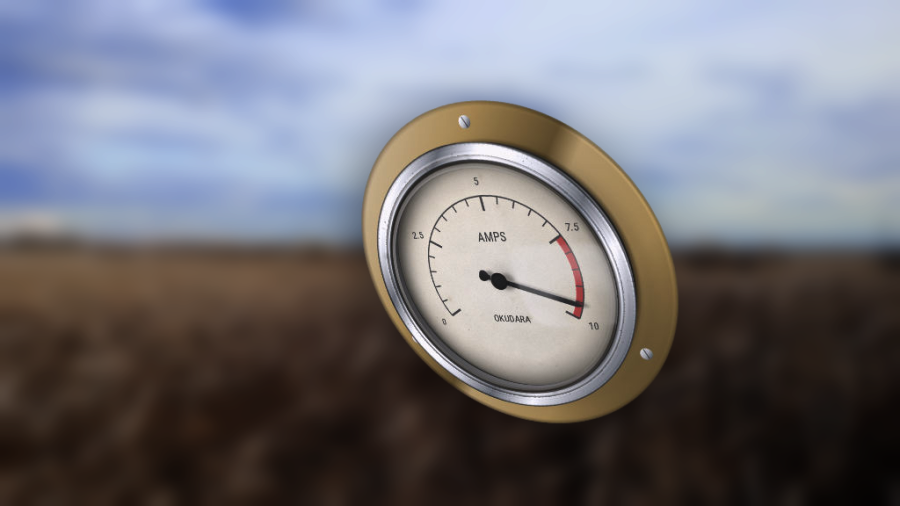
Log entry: 9.5 A
